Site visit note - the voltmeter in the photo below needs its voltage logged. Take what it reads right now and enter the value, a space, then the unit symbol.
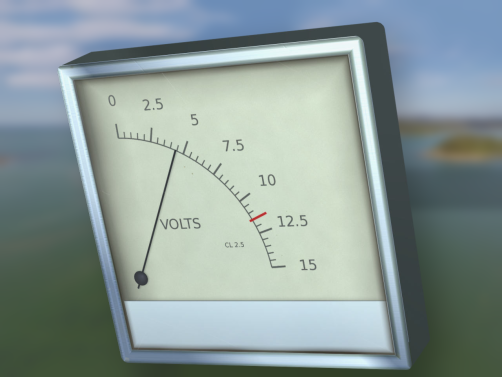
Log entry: 4.5 V
